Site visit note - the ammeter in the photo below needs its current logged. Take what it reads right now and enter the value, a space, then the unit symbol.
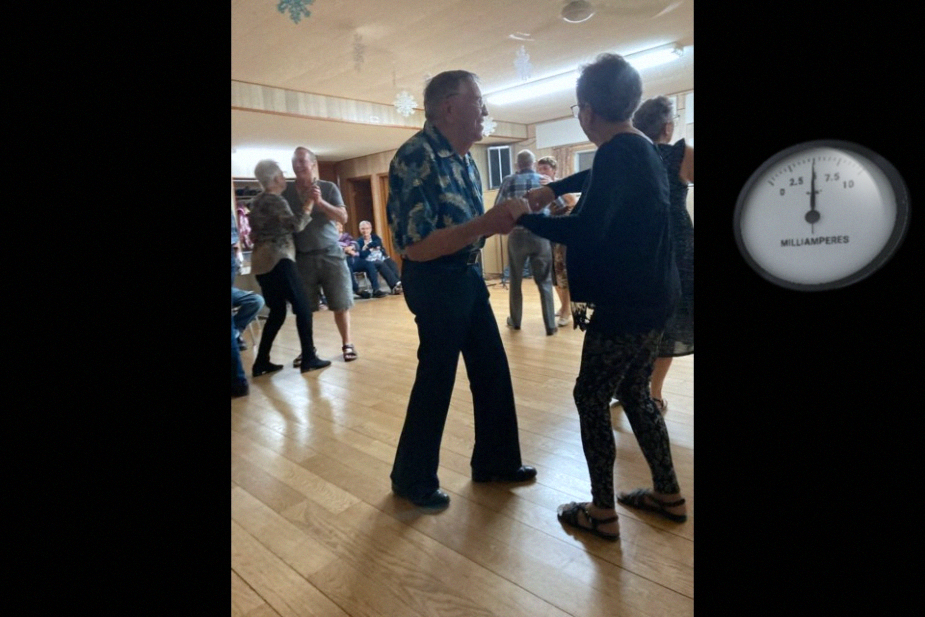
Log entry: 5 mA
